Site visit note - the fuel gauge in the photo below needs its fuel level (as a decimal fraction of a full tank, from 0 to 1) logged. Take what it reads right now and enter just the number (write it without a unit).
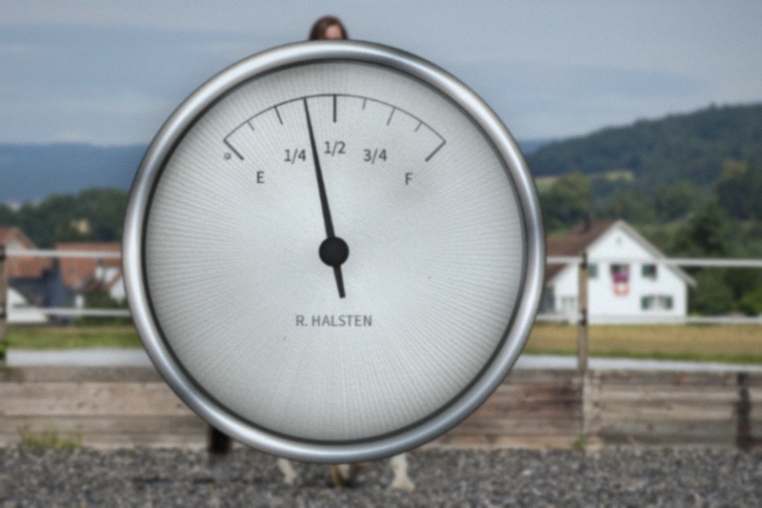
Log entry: 0.375
